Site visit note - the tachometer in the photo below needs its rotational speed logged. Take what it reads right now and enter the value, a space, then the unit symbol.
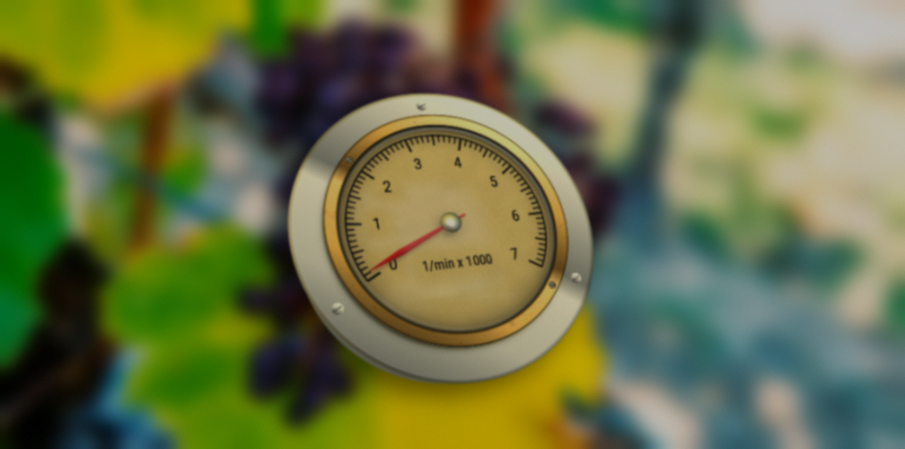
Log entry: 100 rpm
